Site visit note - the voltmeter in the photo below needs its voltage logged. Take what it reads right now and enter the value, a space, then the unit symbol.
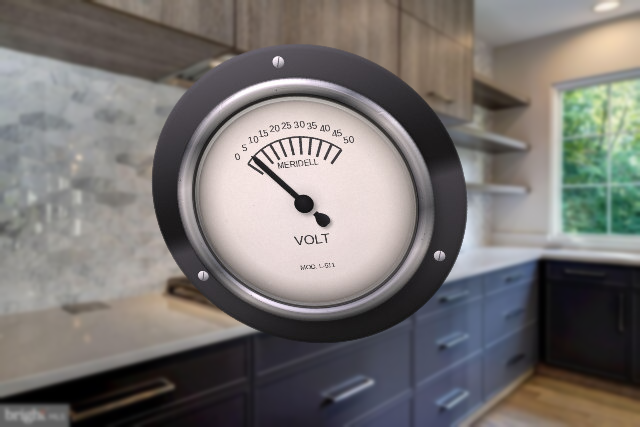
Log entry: 5 V
